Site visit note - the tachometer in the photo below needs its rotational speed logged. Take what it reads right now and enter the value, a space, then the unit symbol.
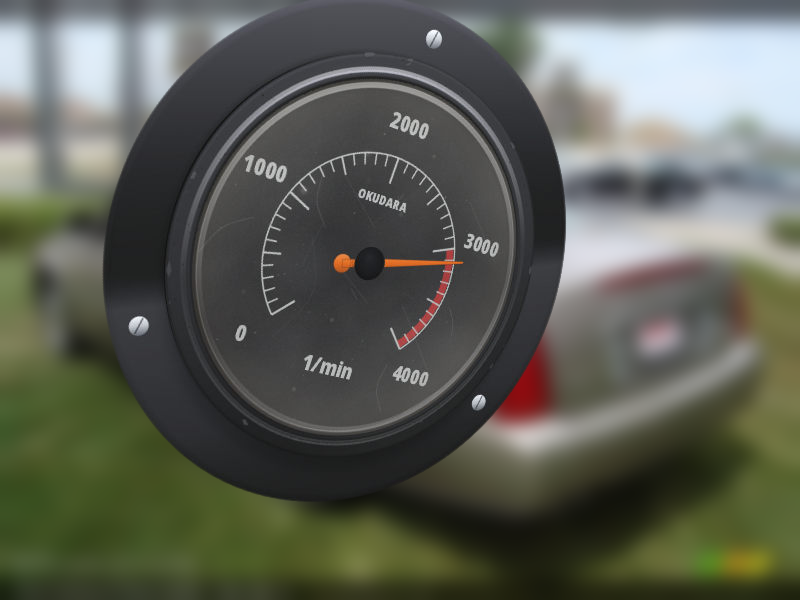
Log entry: 3100 rpm
